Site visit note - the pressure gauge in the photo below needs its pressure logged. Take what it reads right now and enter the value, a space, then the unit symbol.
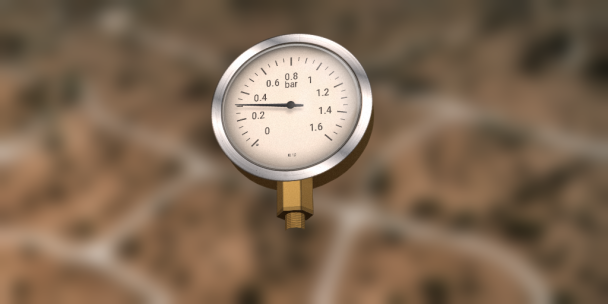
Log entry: 0.3 bar
